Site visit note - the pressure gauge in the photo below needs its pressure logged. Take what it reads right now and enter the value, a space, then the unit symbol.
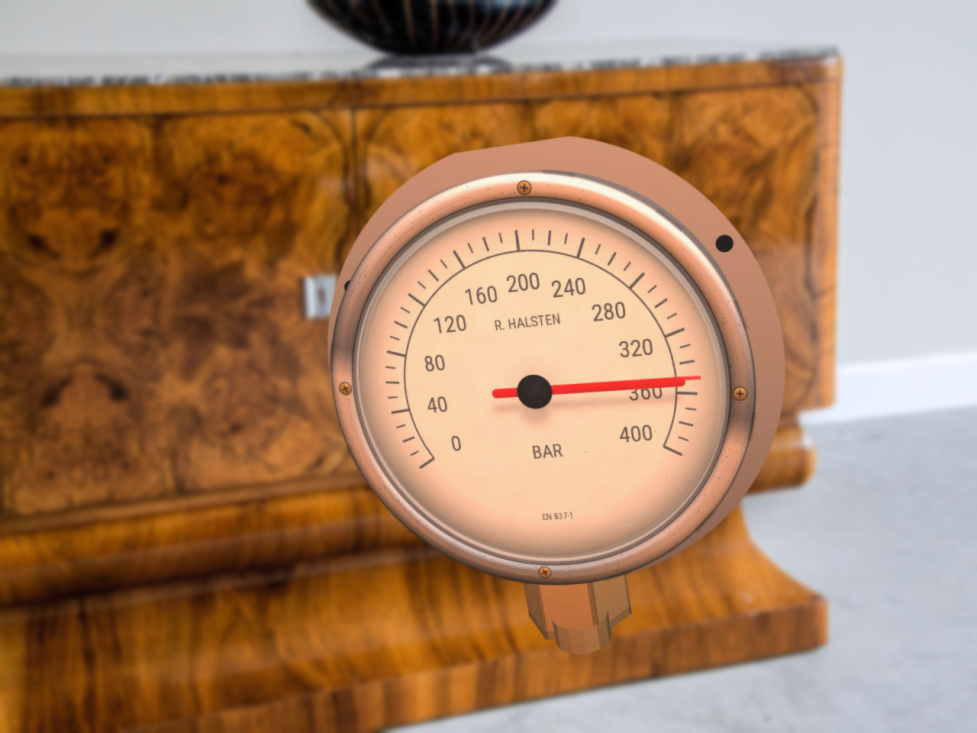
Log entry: 350 bar
